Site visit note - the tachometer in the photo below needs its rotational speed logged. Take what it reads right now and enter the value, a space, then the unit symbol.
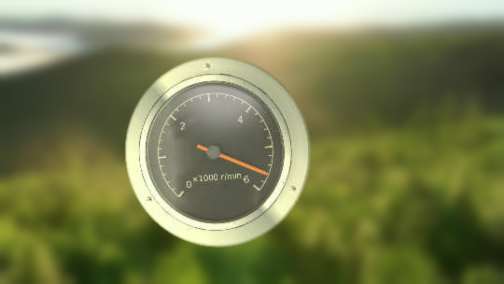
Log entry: 5600 rpm
